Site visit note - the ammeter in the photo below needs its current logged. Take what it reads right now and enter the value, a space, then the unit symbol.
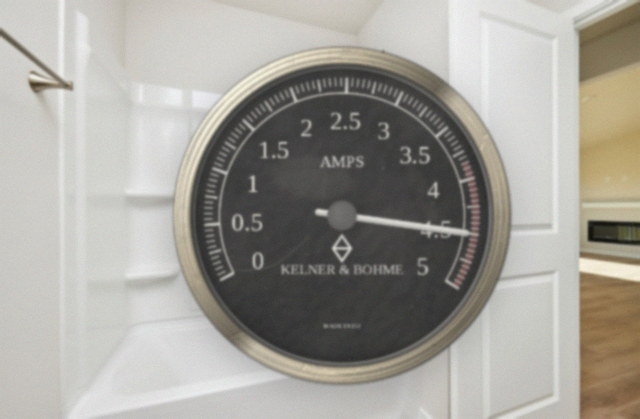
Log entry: 4.5 A
